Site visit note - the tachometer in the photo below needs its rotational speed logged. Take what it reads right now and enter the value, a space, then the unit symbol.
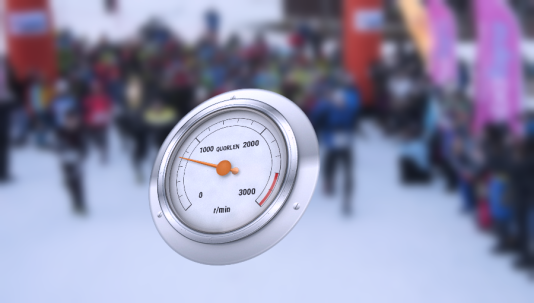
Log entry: 700 rpm
